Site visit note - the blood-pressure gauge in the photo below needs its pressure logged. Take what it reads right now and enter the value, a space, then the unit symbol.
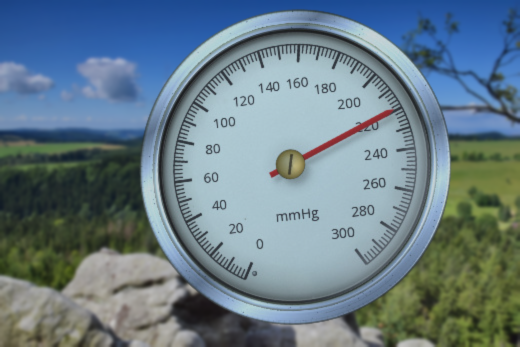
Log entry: 220 mmHg
